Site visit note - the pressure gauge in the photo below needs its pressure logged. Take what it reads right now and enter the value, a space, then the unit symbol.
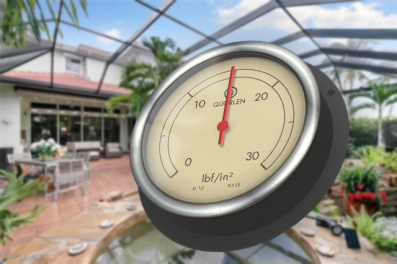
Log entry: 15 psi
